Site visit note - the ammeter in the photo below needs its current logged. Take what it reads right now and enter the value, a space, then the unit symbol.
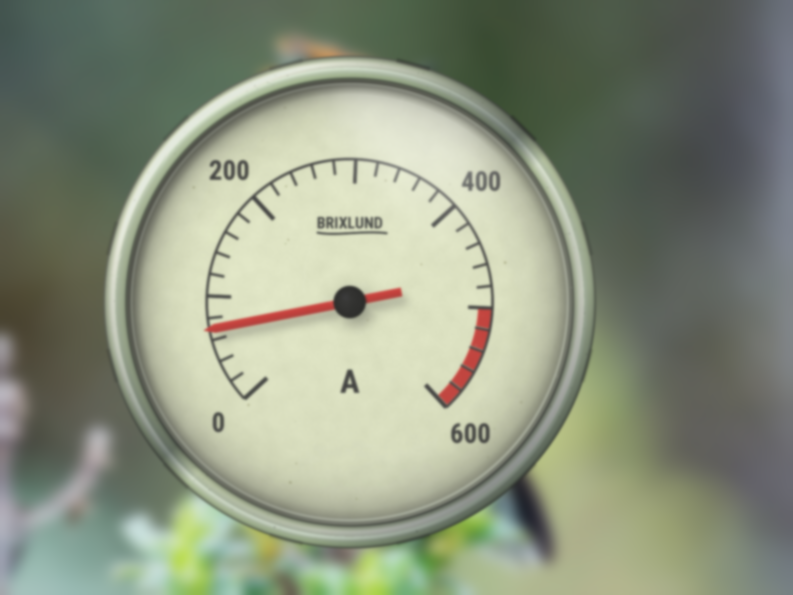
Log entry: 70 A
